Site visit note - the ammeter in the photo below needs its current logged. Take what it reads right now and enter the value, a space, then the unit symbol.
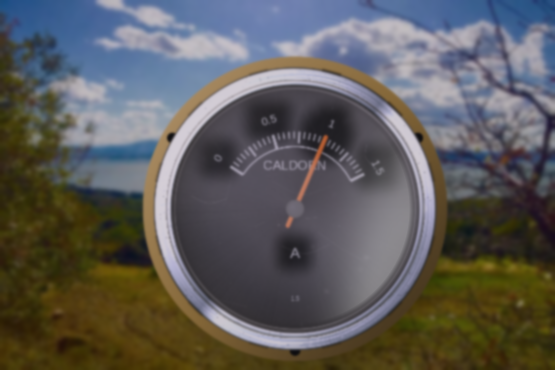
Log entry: 1 A
